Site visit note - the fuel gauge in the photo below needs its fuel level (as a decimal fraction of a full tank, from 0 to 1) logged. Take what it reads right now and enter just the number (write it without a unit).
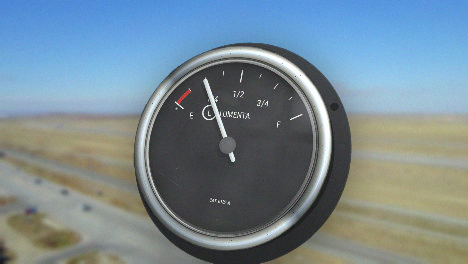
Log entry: 0.25
